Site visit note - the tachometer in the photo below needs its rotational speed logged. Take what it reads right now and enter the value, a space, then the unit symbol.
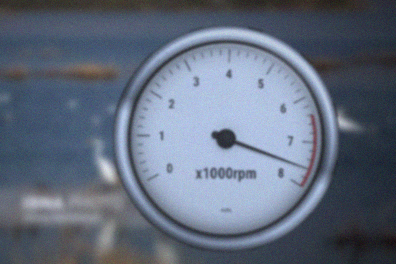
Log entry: 7600 rpm
